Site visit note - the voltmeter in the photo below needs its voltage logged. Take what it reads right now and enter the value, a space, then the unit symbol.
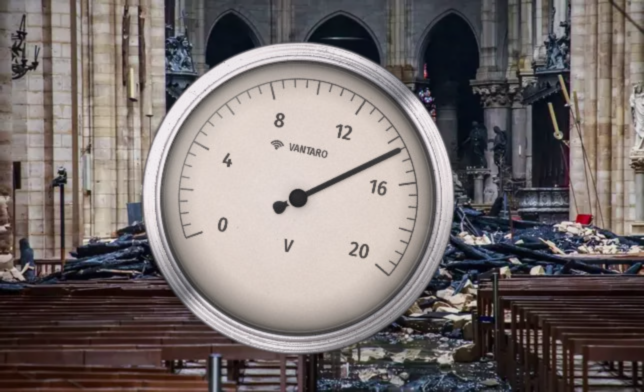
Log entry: 14.5 V
